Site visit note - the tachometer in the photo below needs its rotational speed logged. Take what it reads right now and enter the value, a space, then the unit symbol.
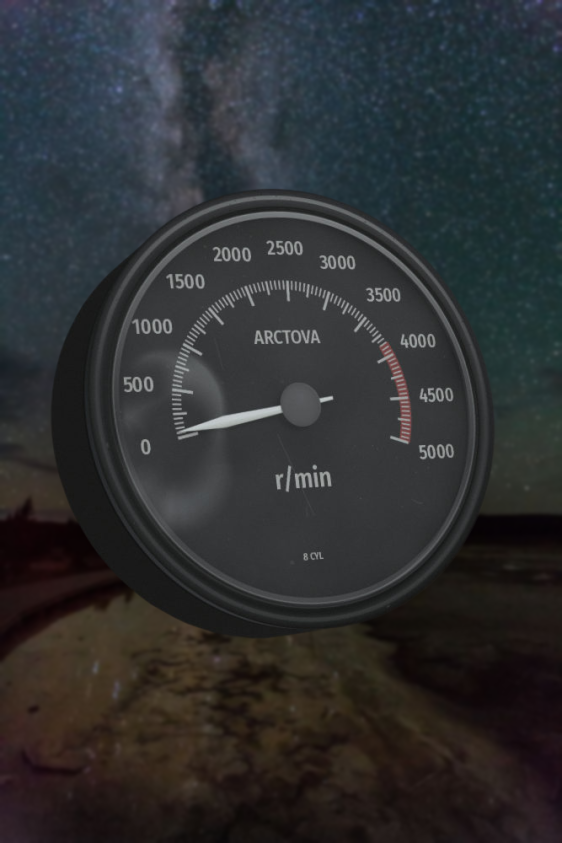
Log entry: 50 rpm
